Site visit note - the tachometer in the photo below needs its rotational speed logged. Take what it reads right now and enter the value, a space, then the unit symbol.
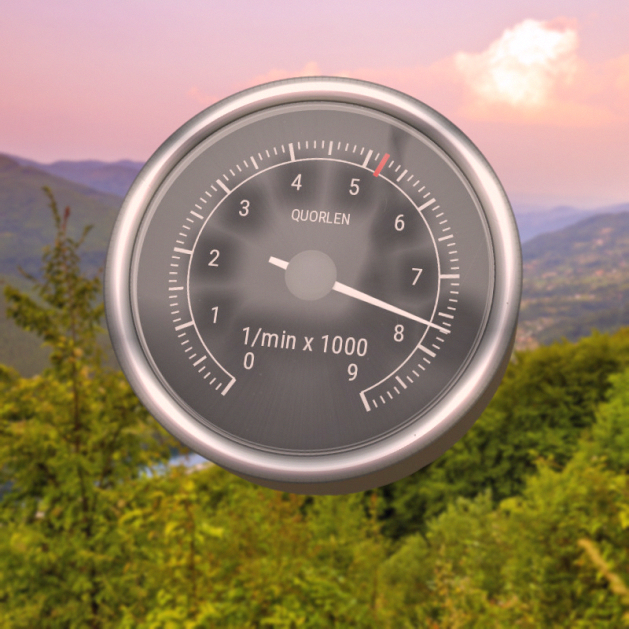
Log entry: 7700 rpm
